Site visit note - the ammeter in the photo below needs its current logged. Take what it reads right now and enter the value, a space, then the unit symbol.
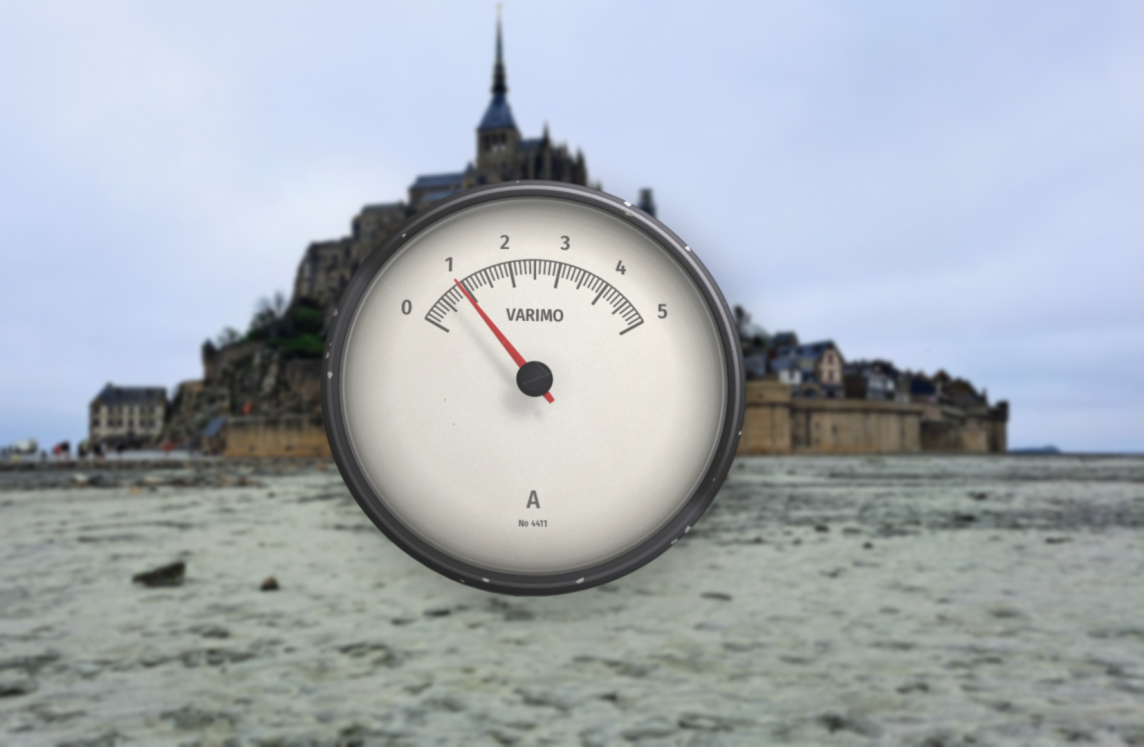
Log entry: 0.9 A
